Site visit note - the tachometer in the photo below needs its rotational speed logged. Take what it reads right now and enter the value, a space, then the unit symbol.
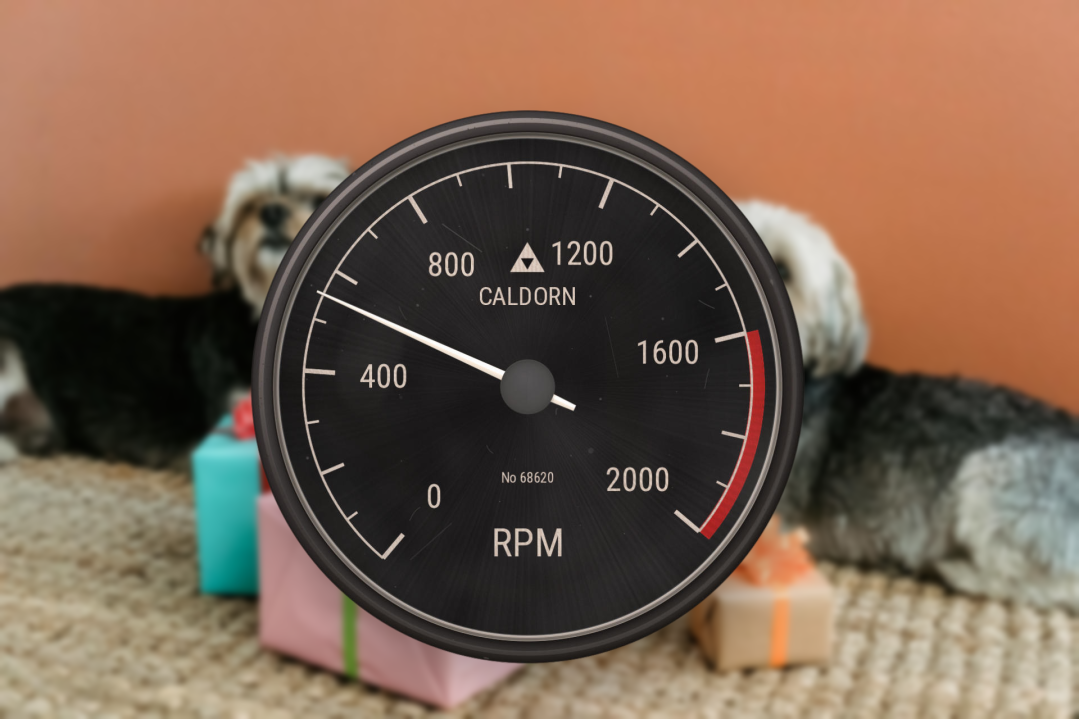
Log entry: 550 rpm
